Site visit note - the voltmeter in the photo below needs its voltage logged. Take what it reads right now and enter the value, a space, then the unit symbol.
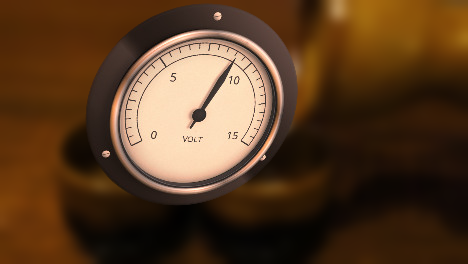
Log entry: 9 V
